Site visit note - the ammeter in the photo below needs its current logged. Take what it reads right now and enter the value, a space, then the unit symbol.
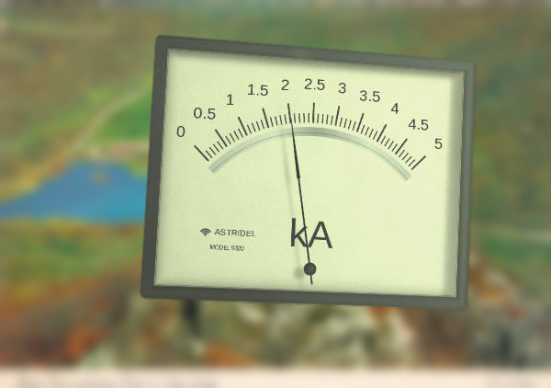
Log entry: 2 kA
